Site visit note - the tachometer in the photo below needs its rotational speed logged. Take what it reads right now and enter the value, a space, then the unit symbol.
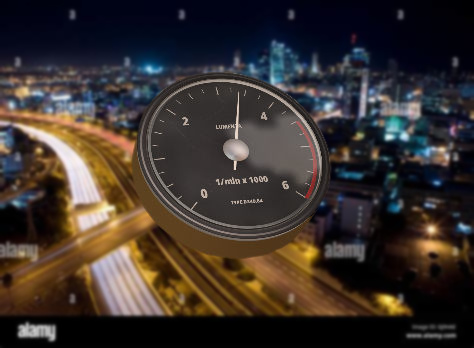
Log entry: 3375 rpm
